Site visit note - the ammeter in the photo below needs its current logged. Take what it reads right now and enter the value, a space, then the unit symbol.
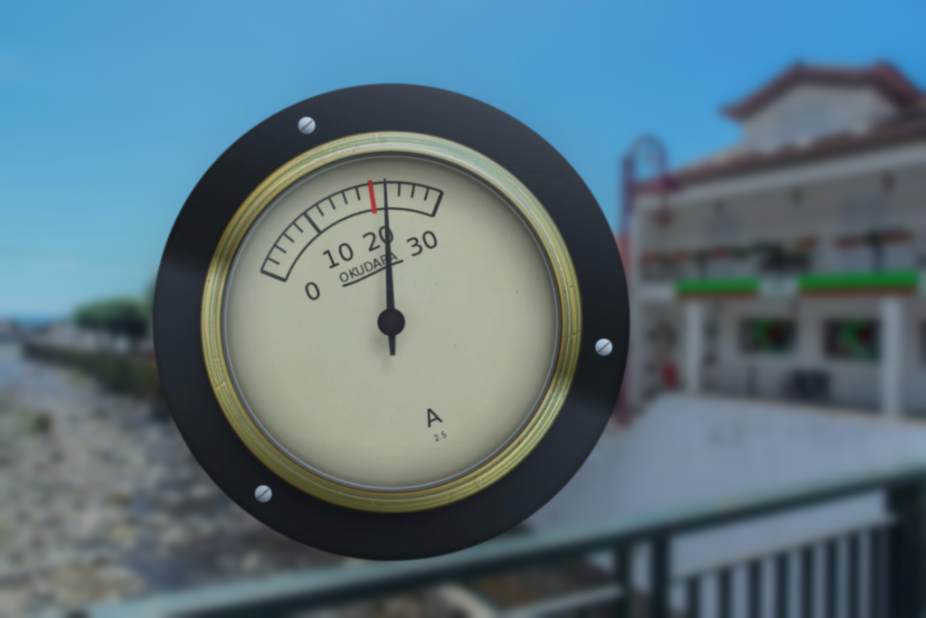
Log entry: 22 A
